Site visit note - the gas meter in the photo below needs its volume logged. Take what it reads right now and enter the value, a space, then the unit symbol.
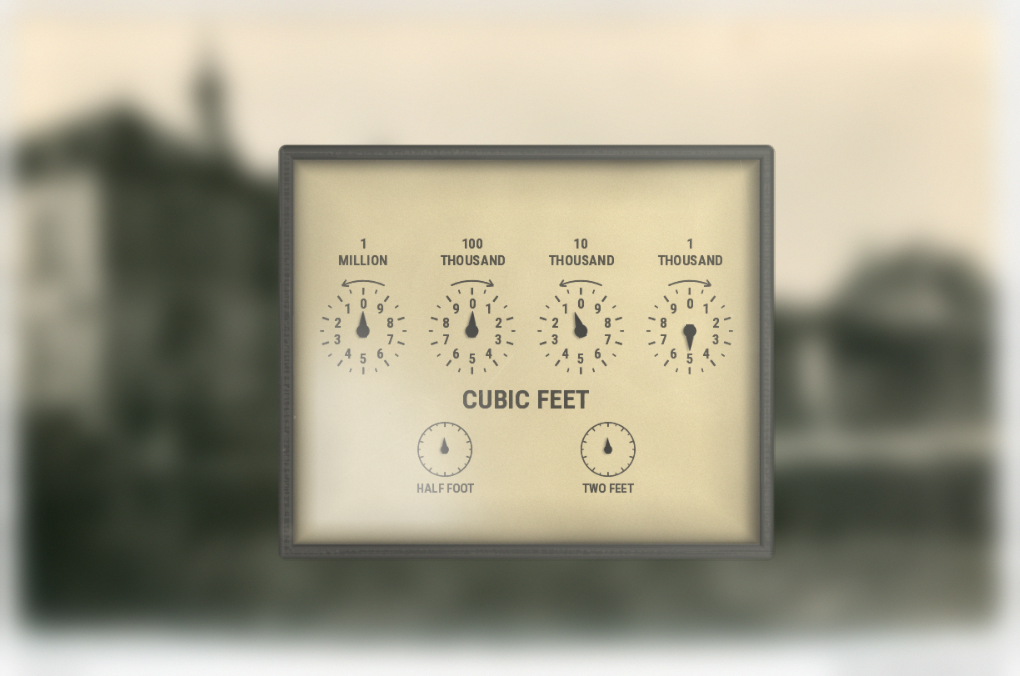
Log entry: 500 ft³
